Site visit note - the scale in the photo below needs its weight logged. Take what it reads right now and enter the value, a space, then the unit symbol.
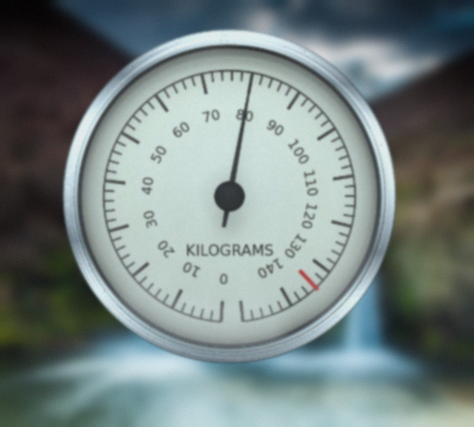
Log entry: 80 kg
